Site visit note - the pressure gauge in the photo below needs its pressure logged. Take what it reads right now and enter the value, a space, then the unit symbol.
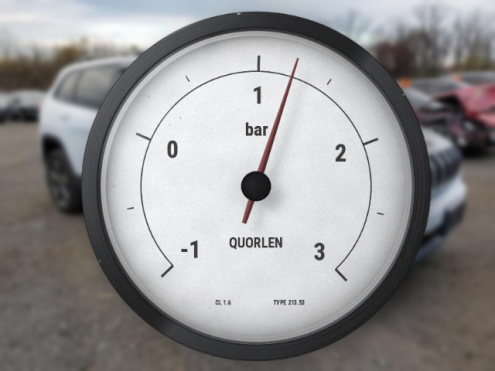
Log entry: 1.25 bar
